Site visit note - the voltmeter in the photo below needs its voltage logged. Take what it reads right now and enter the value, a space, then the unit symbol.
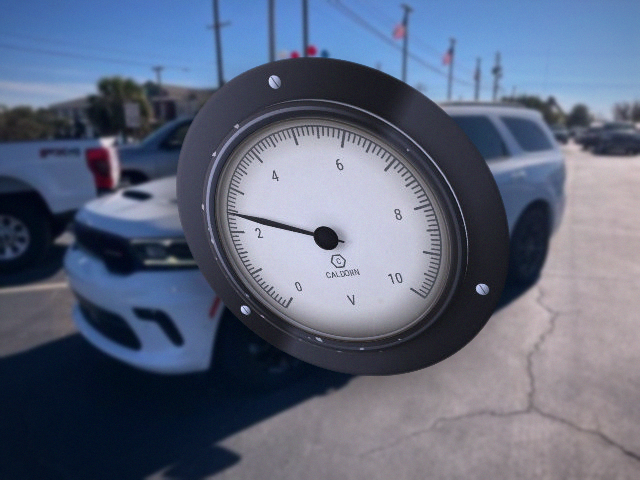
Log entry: 2.5 V
